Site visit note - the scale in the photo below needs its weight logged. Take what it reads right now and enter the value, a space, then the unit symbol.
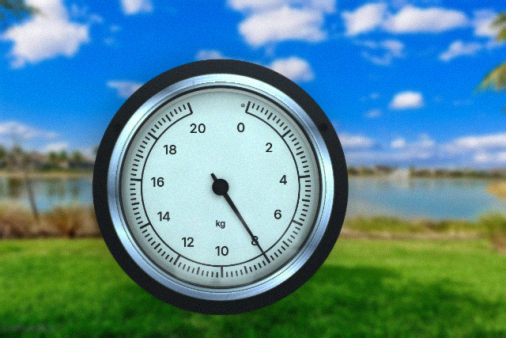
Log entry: 8 kg
